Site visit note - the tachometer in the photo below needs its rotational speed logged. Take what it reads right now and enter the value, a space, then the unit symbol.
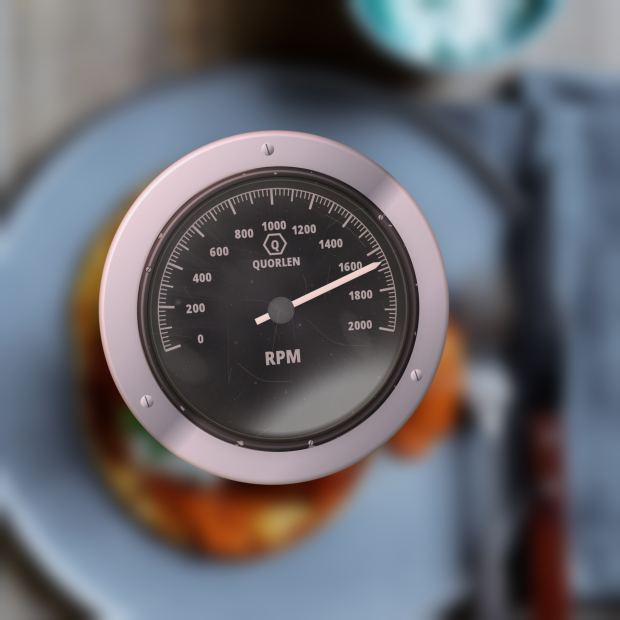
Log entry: 1660 rpm
